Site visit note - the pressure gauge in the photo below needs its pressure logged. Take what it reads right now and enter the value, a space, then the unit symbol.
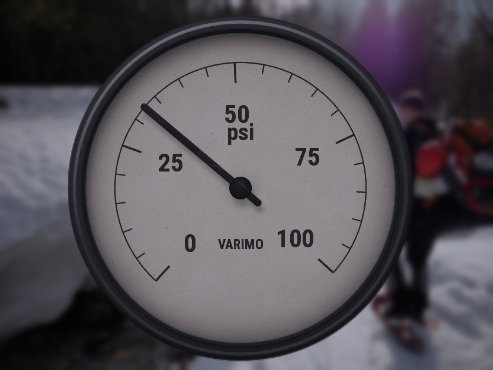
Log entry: 32.5 psi
